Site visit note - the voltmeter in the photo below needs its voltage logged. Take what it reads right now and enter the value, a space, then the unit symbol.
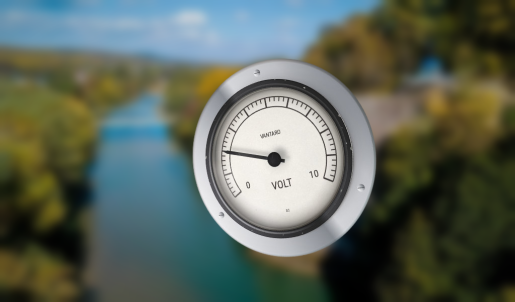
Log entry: 2 V
